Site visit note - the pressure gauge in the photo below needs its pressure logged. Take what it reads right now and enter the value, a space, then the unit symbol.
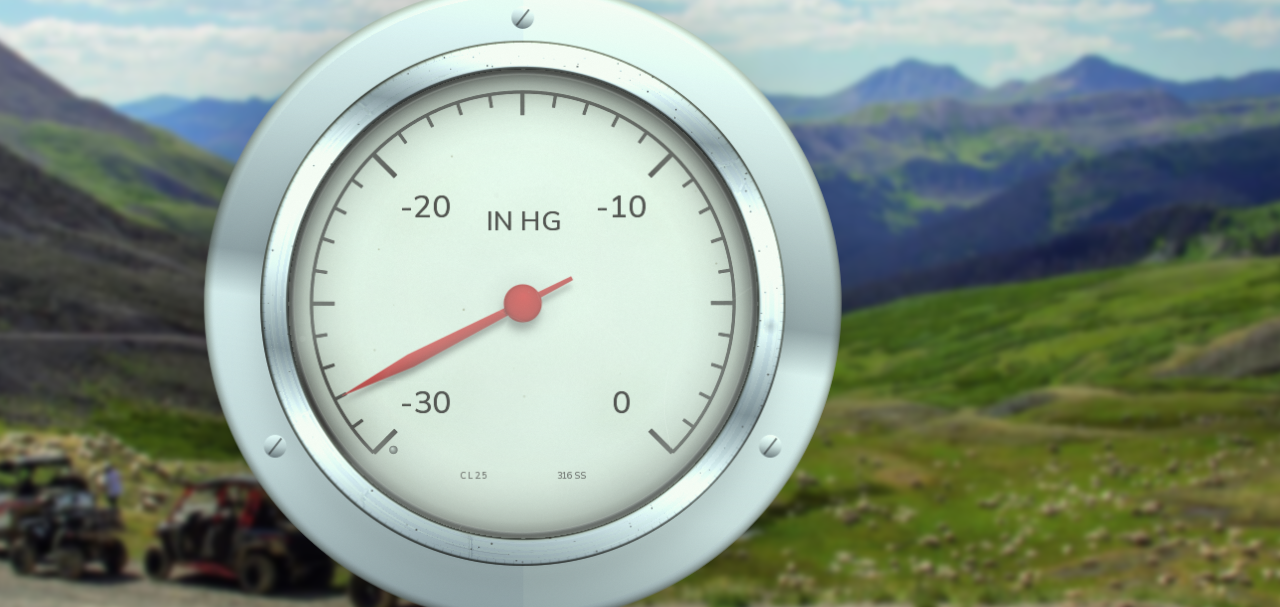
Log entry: -28 inHg
